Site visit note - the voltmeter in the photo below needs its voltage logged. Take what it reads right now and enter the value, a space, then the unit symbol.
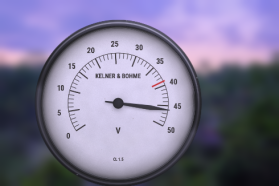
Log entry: 46 V
